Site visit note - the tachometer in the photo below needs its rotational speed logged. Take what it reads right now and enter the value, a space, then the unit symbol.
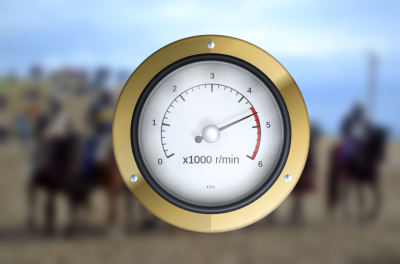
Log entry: 4600 rpm
